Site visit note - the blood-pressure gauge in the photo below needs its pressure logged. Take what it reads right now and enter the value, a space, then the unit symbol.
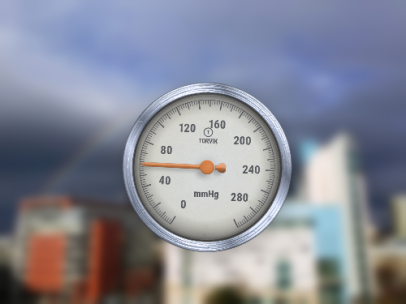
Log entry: 60 mmHg
